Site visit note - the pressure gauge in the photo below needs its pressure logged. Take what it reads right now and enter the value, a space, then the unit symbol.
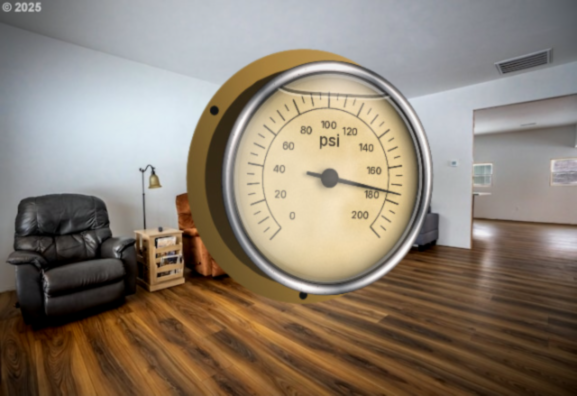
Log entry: 175 psi
